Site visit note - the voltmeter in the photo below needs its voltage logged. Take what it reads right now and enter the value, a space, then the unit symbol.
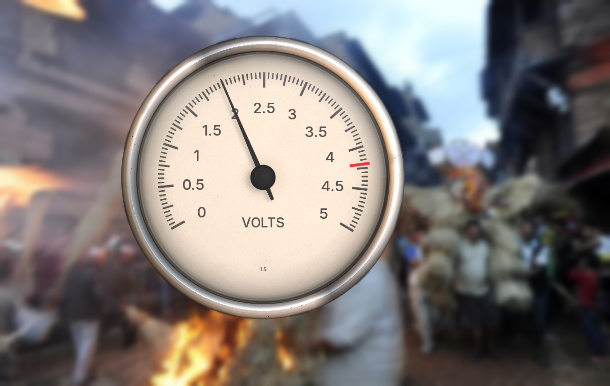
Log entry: 2 V
